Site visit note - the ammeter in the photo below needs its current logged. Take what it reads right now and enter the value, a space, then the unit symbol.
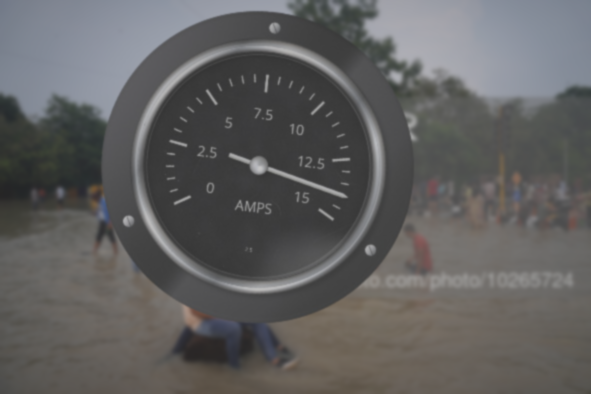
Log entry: 14 A
